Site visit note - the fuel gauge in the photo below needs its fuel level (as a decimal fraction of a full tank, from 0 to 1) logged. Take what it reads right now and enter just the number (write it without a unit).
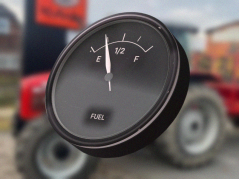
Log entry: 0.25
